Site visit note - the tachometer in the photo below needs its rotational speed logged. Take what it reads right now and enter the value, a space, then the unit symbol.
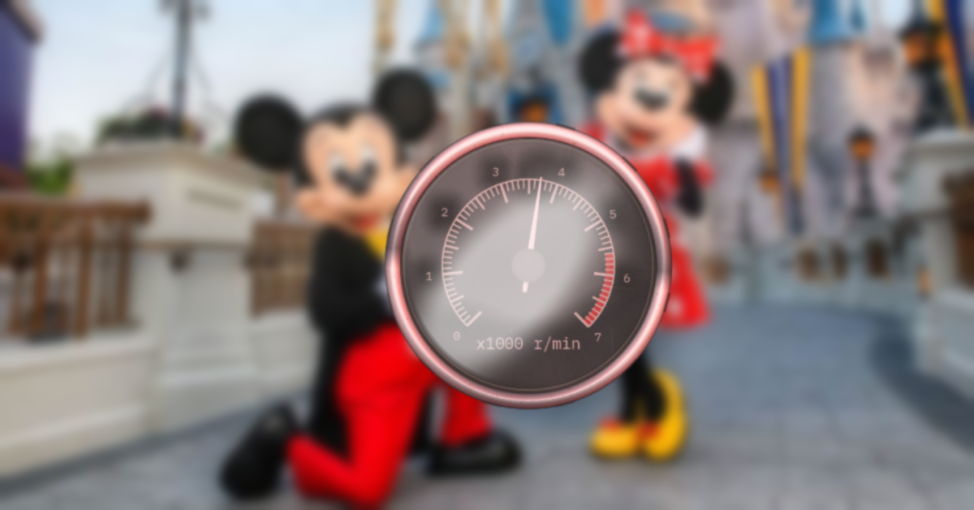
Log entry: 3700 rpm
